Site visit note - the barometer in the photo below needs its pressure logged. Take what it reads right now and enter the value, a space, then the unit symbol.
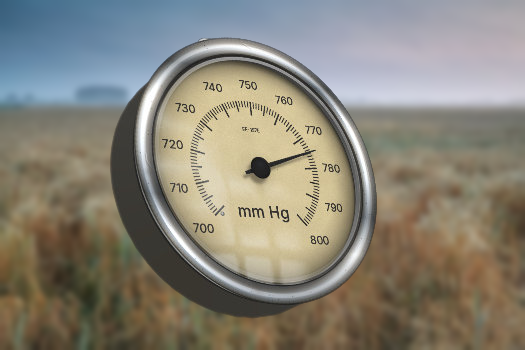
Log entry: 775 mmHg
